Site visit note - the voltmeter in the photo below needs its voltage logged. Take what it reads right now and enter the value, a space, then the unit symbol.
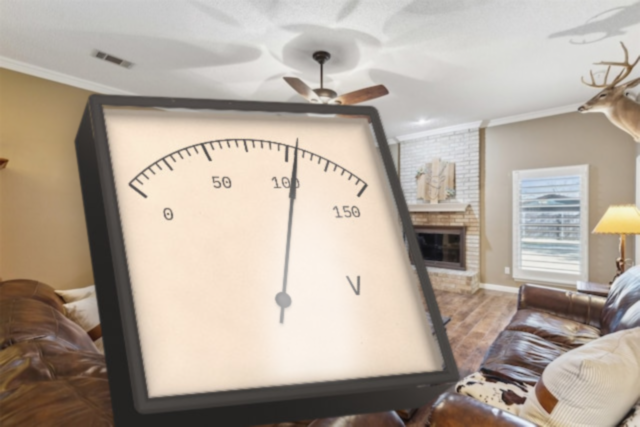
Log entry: 105 V
